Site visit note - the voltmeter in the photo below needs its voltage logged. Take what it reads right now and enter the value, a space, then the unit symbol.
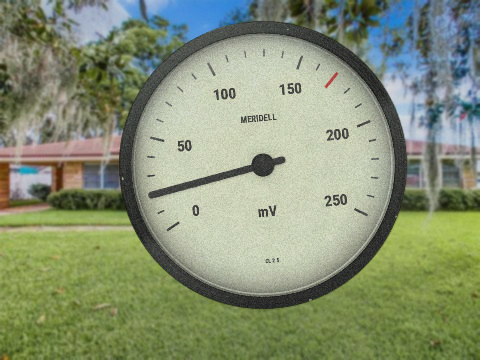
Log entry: 20 mV
